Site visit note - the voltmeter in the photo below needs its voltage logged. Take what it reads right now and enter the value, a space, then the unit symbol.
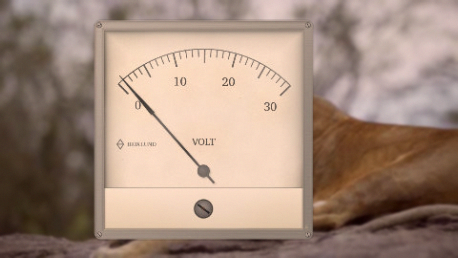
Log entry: 1 V
